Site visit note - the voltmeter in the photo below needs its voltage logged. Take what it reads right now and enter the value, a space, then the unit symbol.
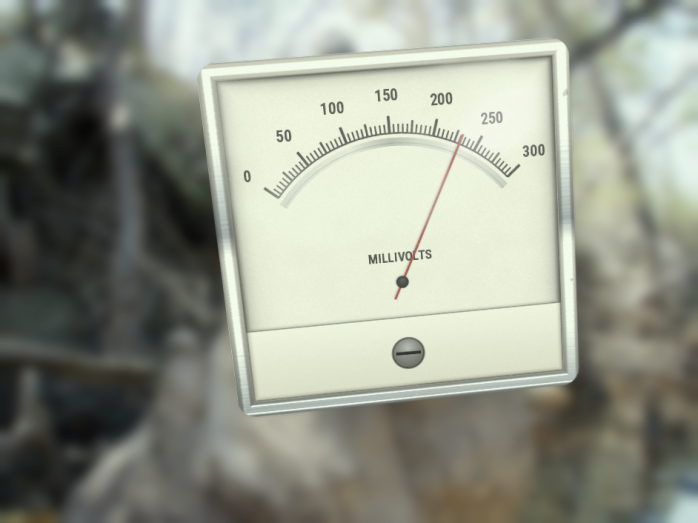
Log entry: 230 mV
